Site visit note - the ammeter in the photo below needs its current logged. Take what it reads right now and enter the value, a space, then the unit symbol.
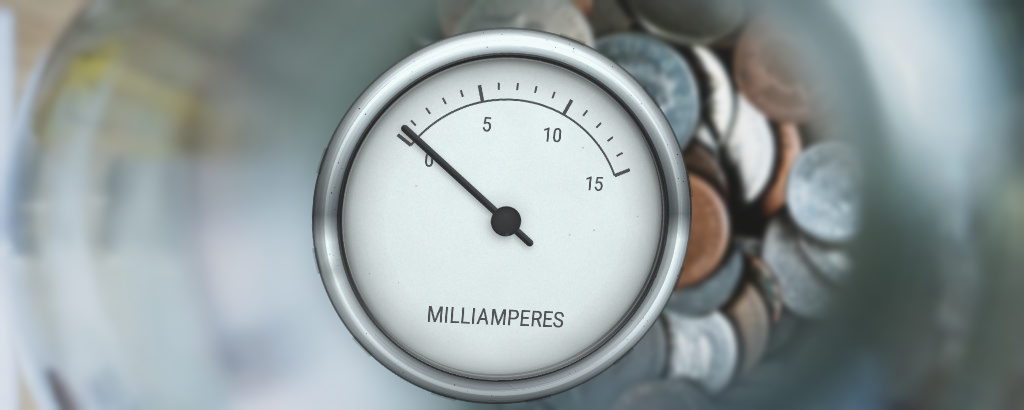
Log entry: 0.5 mA
